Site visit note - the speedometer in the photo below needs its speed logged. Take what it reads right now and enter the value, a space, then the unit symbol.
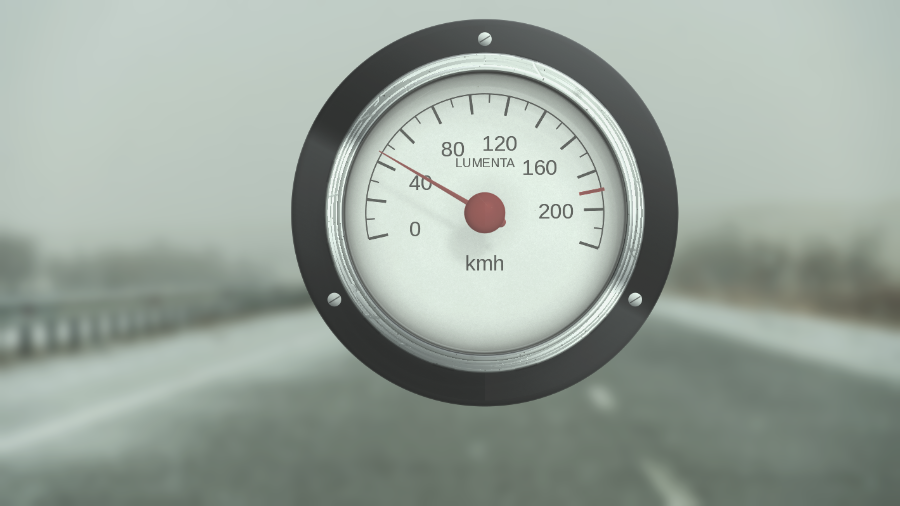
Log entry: 45 km/h
